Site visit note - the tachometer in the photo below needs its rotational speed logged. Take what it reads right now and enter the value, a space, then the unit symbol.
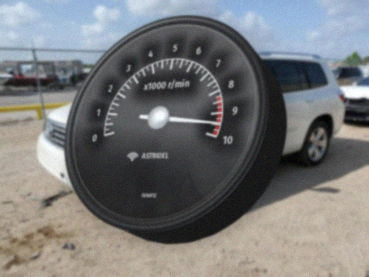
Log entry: 9500 rpm
